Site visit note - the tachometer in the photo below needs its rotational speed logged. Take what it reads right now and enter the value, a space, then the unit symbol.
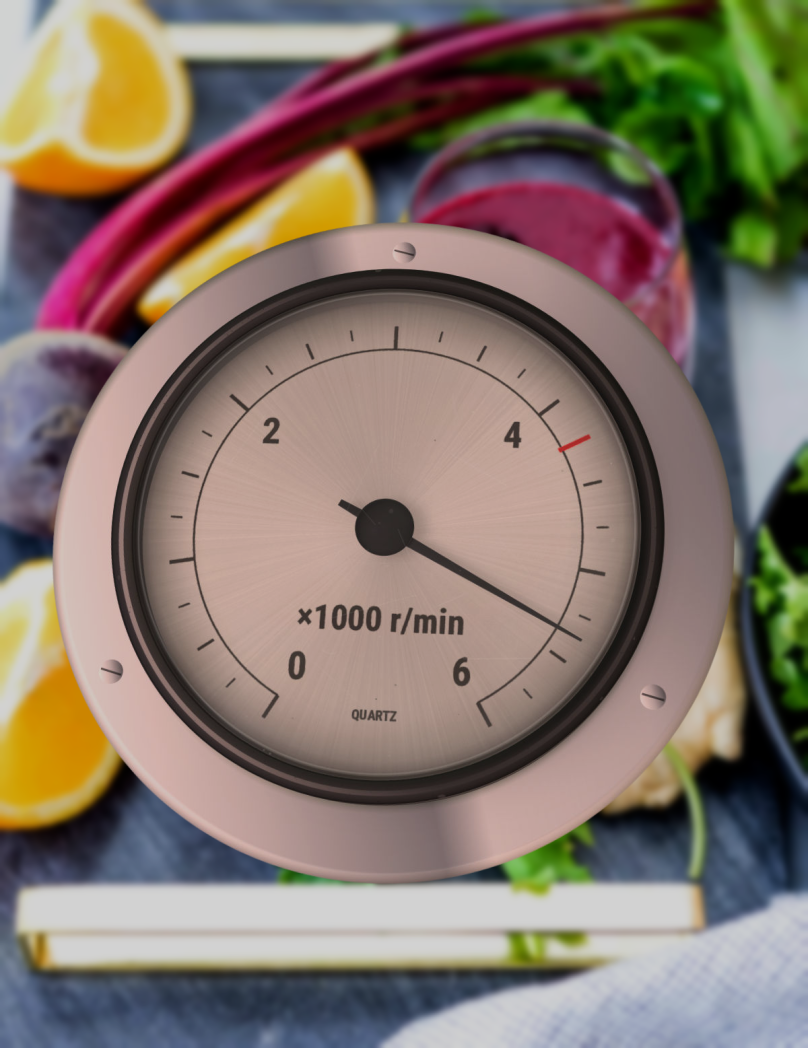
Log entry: 5375 rpm
